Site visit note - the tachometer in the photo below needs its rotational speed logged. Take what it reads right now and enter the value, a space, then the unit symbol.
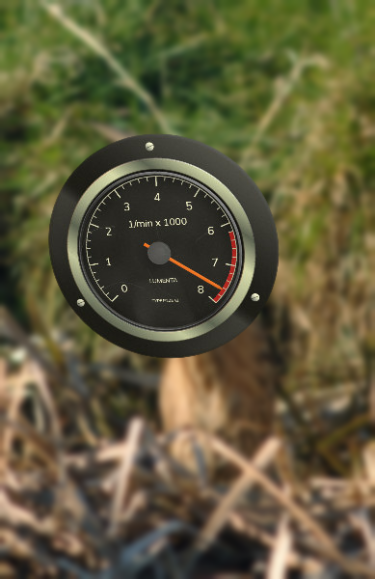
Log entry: 7600 rpm
